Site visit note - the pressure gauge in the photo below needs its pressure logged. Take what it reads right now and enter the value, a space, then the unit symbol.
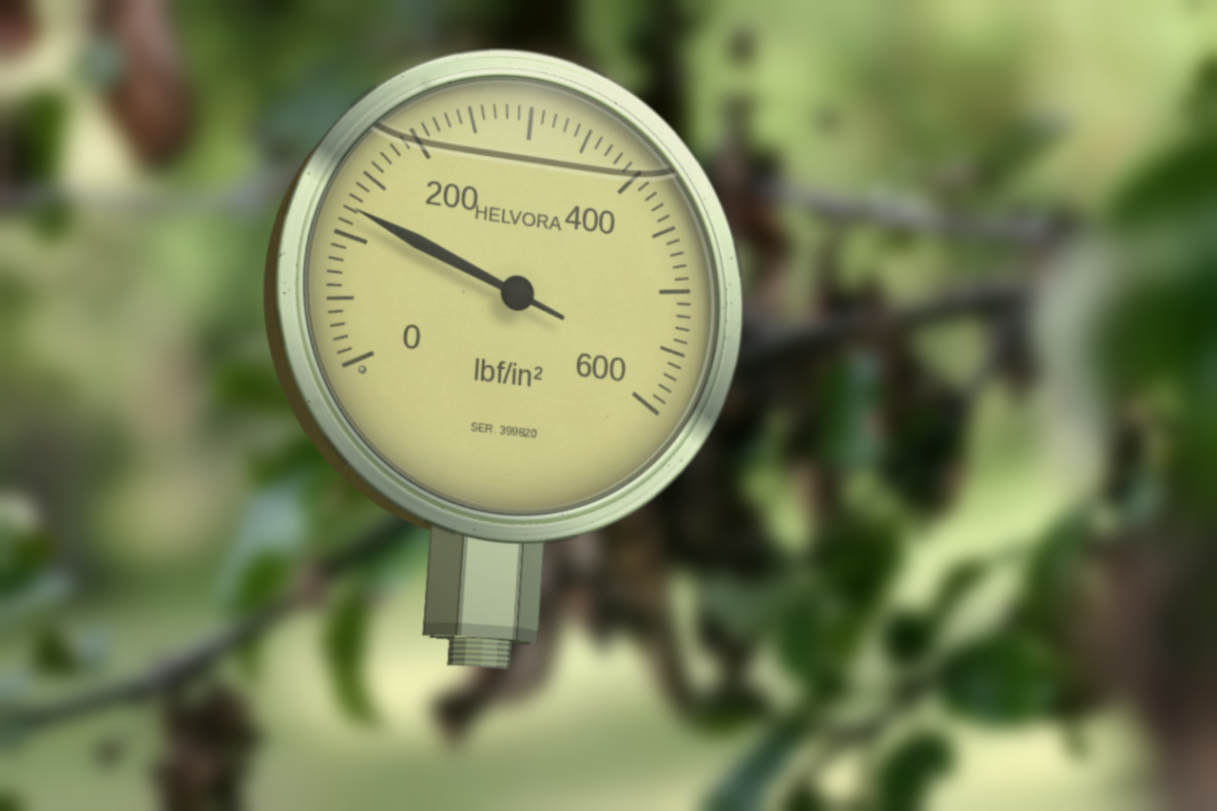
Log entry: 120 psi
